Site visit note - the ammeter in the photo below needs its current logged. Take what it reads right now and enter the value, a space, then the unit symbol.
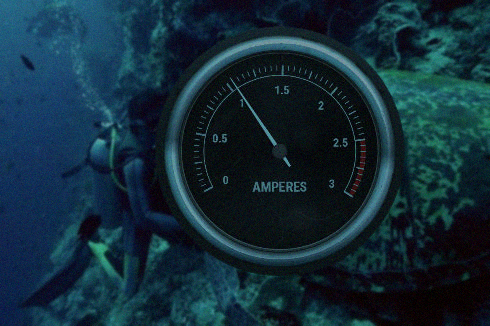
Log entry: 1.05 A
